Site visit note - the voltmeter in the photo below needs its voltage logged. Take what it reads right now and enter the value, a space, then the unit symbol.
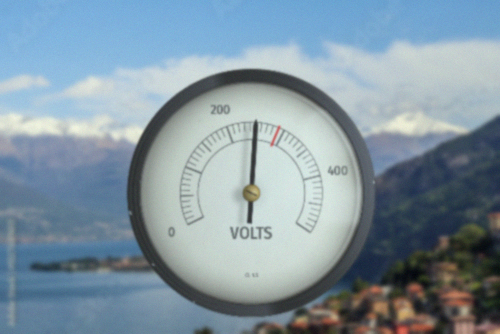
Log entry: 250 V
